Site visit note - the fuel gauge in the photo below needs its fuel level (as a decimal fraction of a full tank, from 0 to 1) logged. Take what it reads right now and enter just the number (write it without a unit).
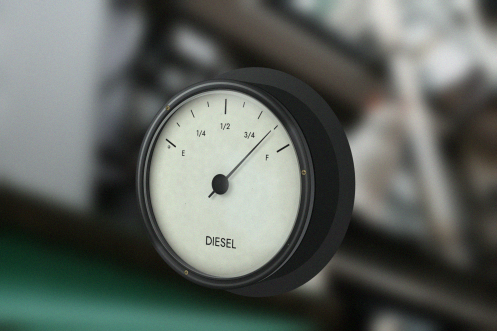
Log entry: 0.875
